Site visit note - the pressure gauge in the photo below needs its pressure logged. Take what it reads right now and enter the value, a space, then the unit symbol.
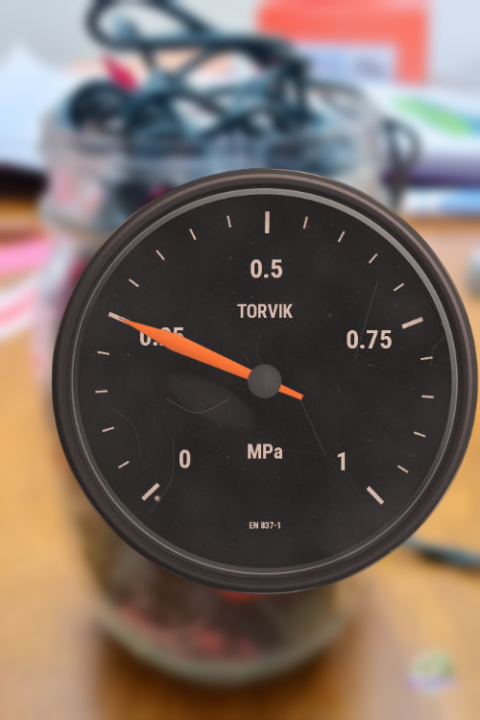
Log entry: 0.25 MPa
